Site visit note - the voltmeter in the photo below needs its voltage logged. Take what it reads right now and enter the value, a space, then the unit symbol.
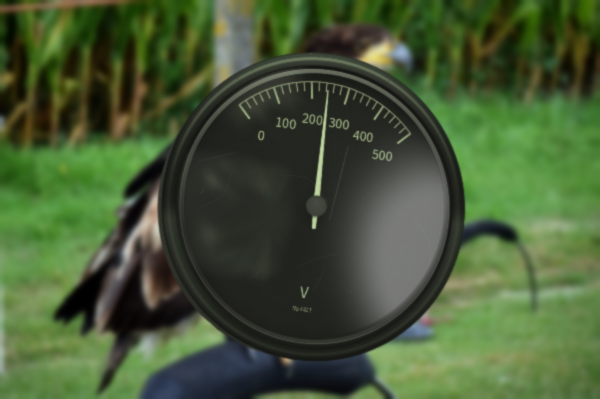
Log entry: 240 V
